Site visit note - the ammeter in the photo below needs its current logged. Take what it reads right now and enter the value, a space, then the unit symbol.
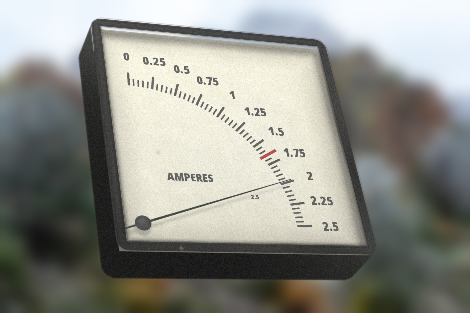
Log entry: 2 A
